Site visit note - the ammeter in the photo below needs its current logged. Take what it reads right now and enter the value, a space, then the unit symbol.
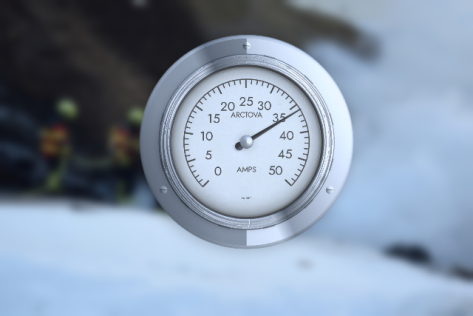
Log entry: 36 A
